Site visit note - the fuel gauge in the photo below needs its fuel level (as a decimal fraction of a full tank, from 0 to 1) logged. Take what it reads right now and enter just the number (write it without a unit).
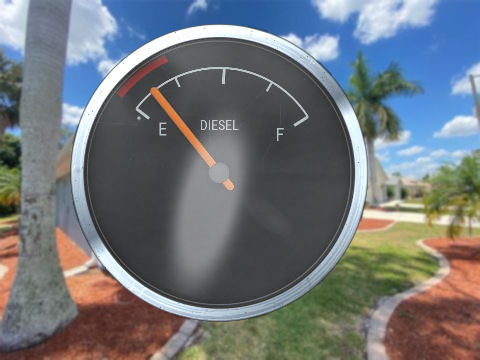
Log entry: 0.125
